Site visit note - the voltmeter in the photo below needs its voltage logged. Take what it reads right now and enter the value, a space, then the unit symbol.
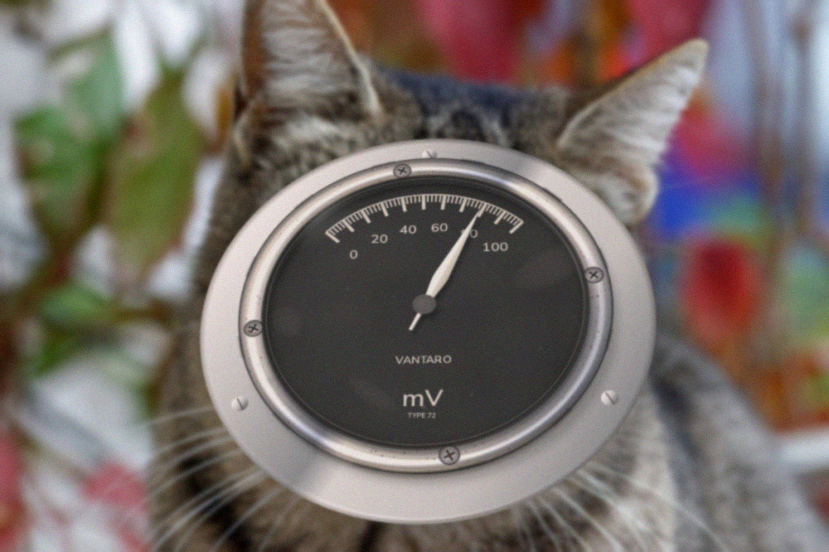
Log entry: 80 mV
